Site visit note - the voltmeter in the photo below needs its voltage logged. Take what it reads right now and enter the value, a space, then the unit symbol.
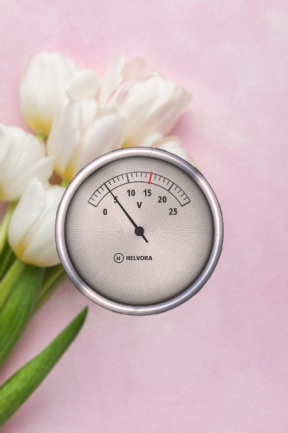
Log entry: 5 V
